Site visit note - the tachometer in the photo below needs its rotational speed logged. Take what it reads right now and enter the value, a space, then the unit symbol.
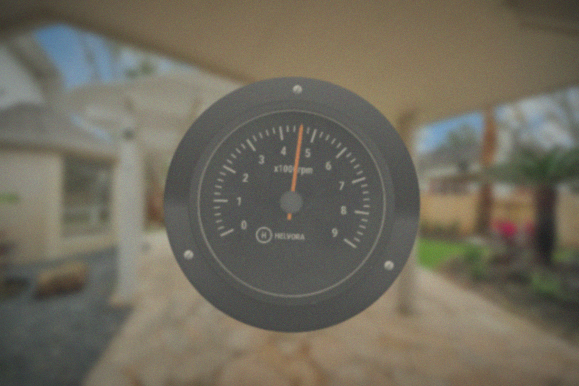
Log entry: 4600 rpm
